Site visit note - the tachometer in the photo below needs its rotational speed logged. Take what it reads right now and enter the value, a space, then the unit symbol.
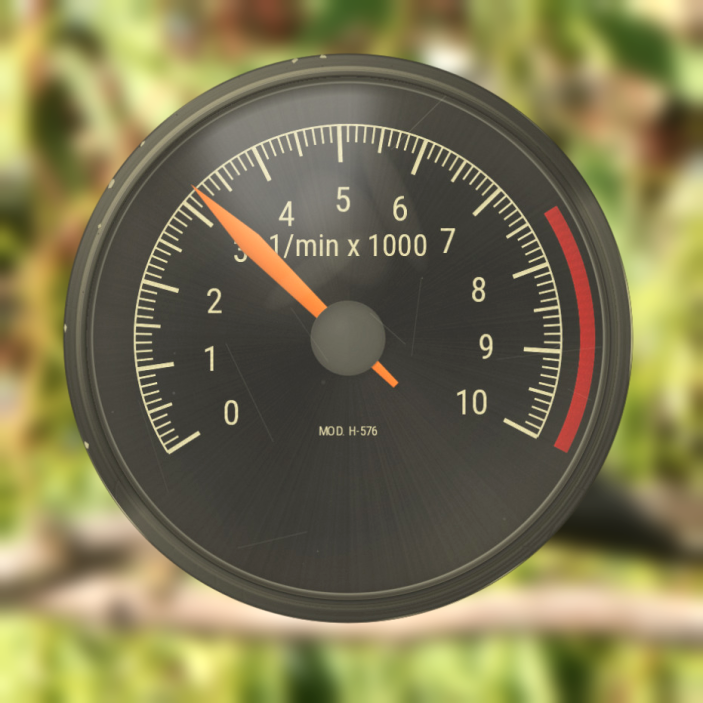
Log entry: 3200 rpm
